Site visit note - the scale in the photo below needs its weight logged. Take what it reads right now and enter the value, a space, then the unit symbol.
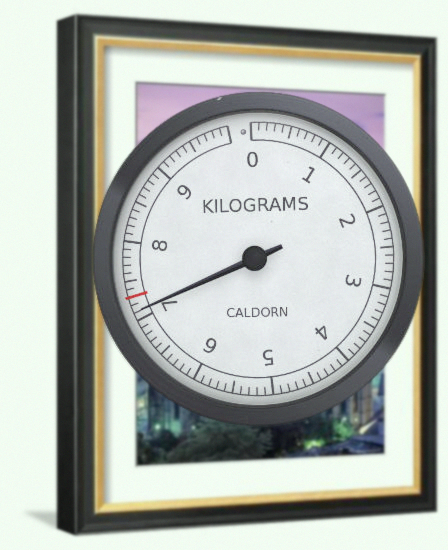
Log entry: 7.1 kg
